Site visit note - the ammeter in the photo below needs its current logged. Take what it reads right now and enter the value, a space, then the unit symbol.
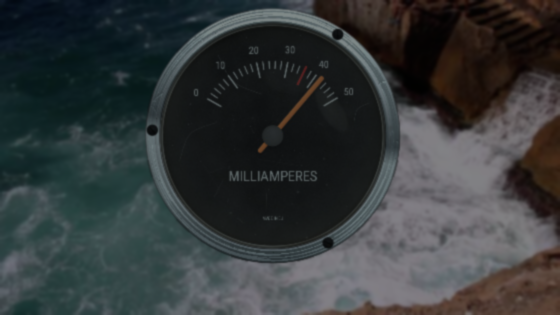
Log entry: 42 mA
